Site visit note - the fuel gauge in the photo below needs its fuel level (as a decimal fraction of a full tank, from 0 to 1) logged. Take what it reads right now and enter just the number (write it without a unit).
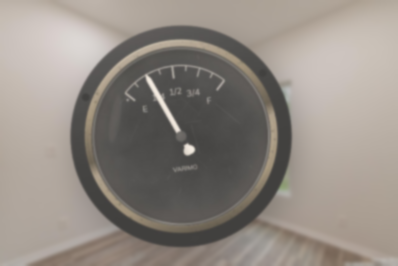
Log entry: 0.25
